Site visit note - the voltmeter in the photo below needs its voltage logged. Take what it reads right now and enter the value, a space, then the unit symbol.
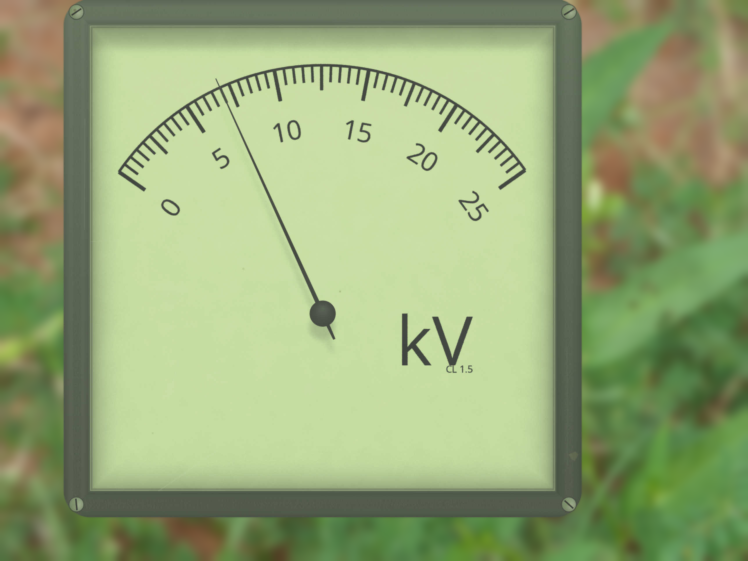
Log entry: 7 kV
